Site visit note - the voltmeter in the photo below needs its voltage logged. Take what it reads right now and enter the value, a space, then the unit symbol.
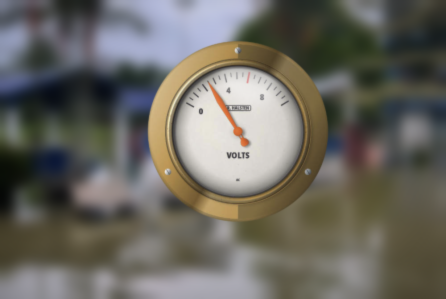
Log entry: 2.5 V
